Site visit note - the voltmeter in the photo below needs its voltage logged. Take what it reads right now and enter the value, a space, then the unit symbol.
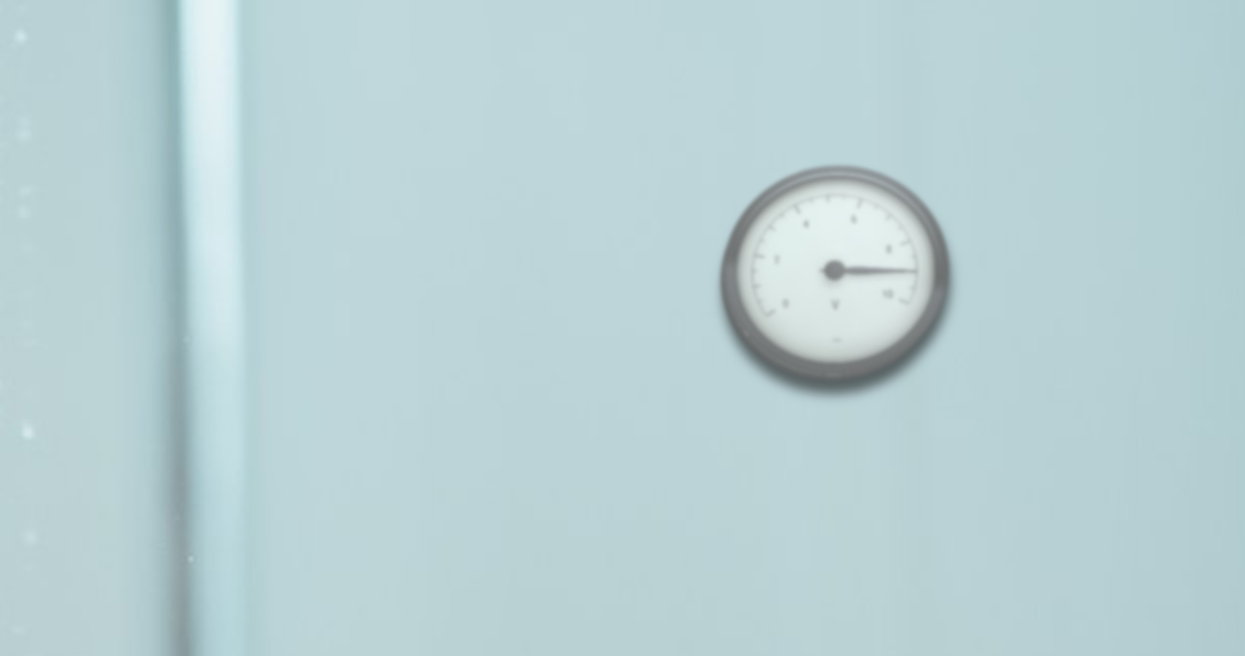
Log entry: 9 V
